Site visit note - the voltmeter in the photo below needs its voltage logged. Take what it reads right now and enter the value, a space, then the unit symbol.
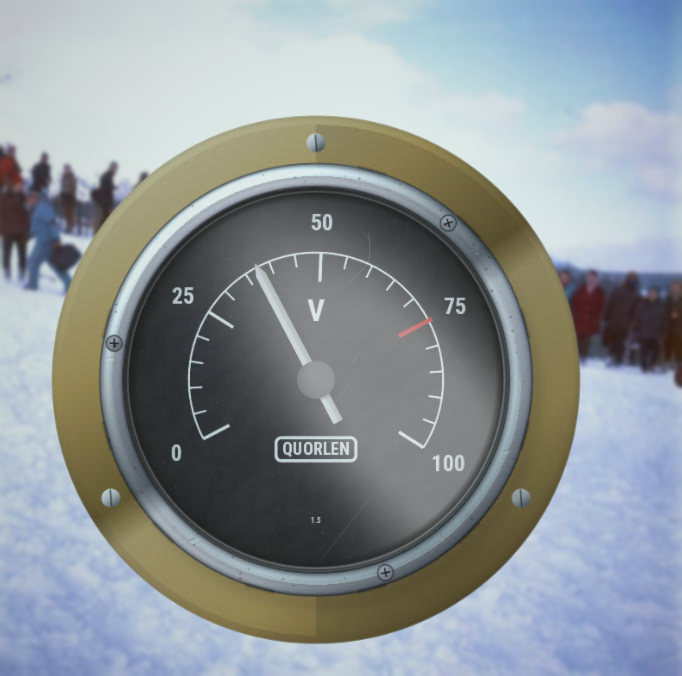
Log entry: 37.5 V
